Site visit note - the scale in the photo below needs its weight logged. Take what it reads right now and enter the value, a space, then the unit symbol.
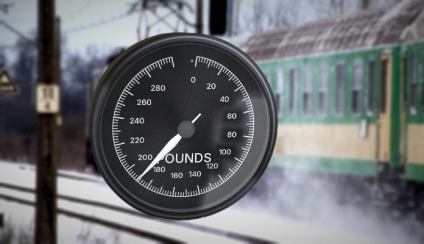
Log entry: 190 lb
